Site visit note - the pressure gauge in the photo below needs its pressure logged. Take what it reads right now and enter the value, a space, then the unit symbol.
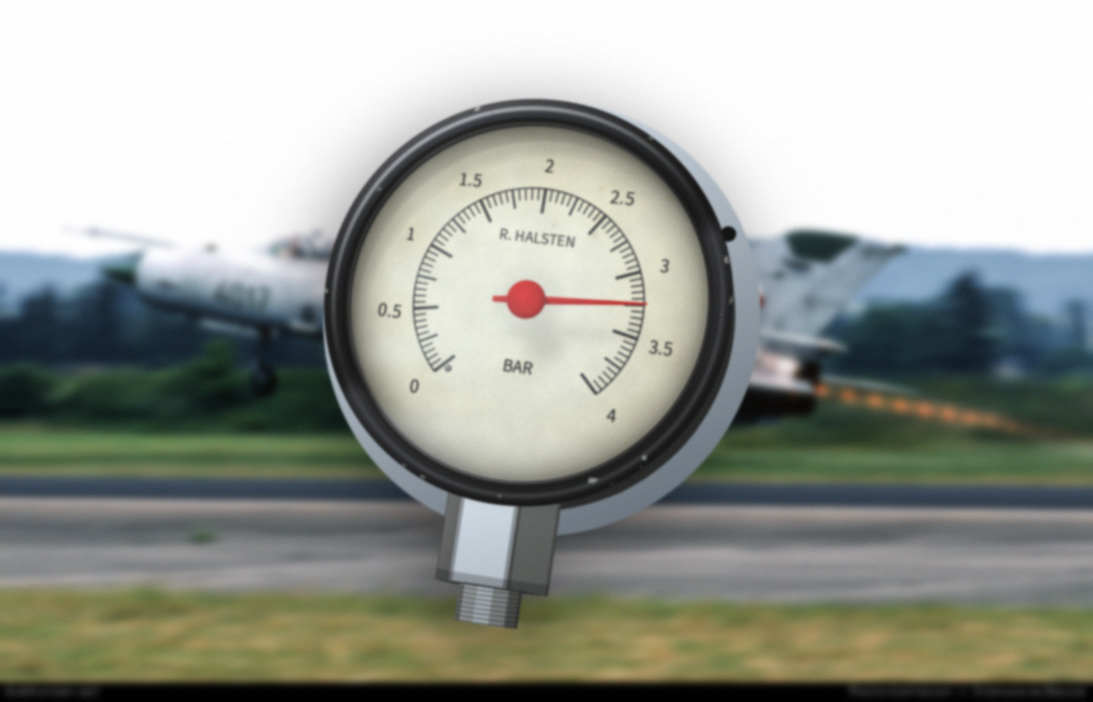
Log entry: 3.25 bar
